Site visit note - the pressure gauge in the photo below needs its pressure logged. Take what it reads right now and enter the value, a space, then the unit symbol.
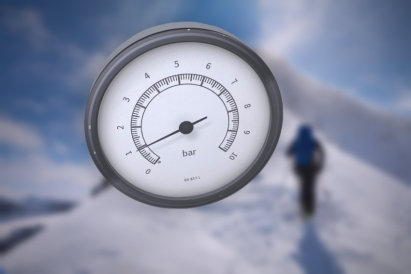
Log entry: 1 bar
